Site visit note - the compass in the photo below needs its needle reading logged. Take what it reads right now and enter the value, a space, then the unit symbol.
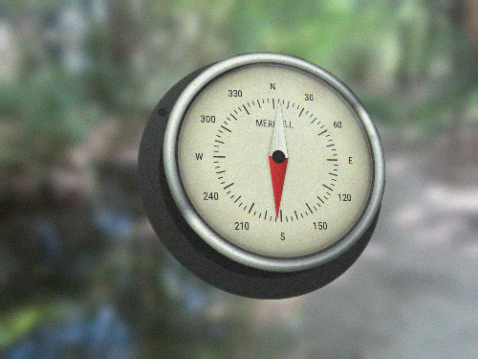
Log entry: 185 °
